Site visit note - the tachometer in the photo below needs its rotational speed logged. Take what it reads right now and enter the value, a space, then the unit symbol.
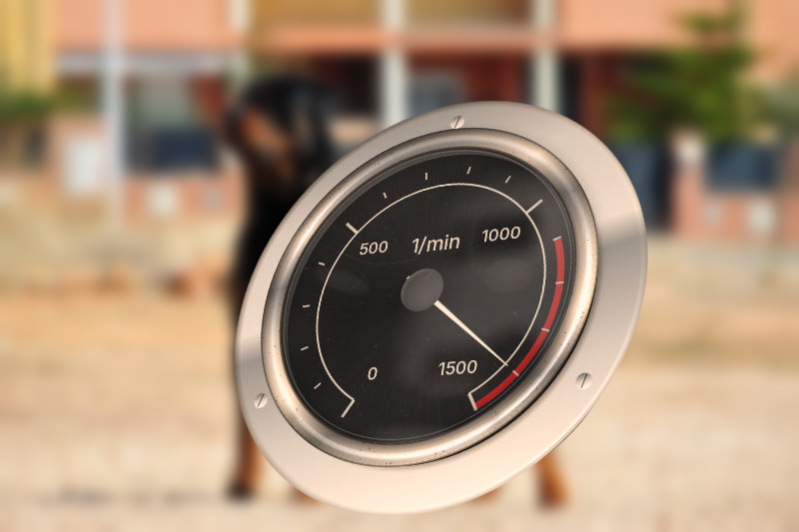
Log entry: 1400 rpm
